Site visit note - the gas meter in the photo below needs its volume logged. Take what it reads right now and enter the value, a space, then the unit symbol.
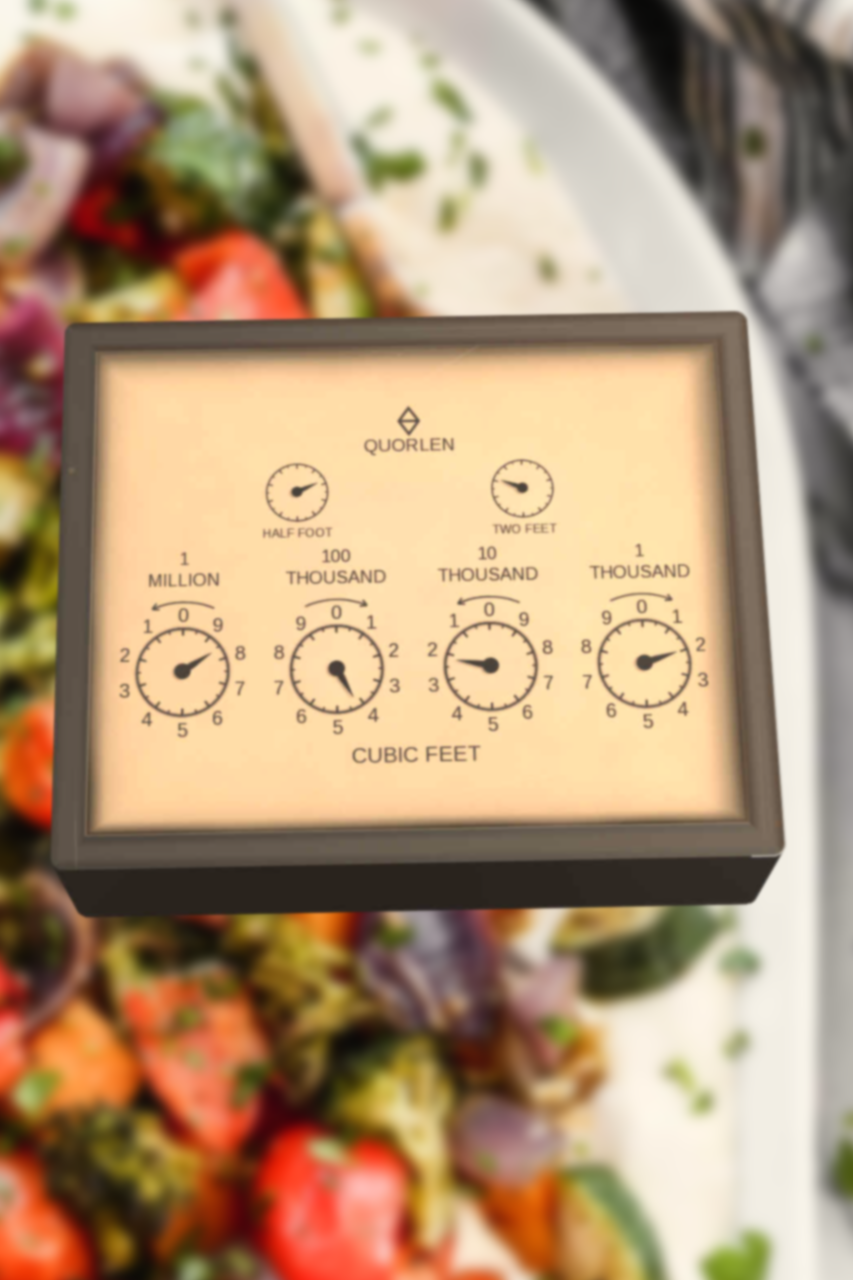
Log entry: 842200 ft³
